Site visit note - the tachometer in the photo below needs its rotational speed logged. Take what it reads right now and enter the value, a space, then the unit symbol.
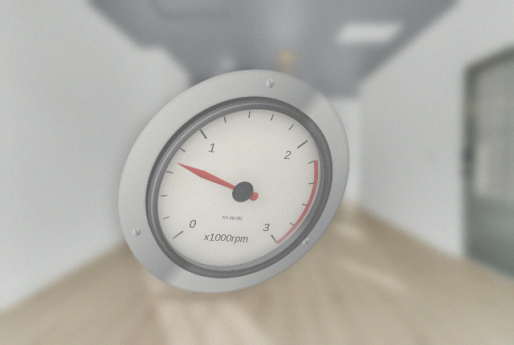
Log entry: 700 rpm
